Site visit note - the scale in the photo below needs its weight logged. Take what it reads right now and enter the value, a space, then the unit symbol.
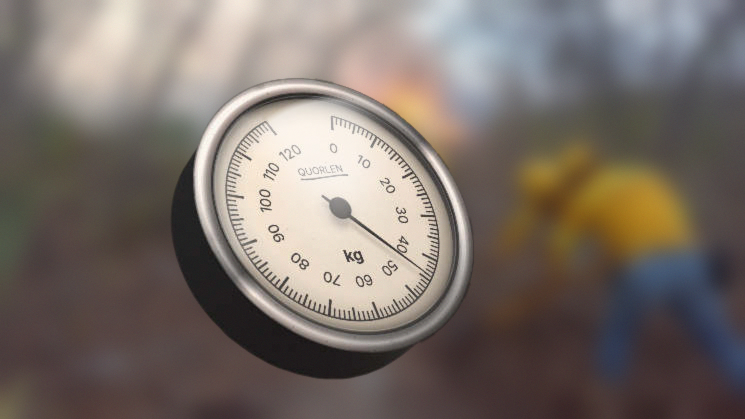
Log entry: 45 kg
